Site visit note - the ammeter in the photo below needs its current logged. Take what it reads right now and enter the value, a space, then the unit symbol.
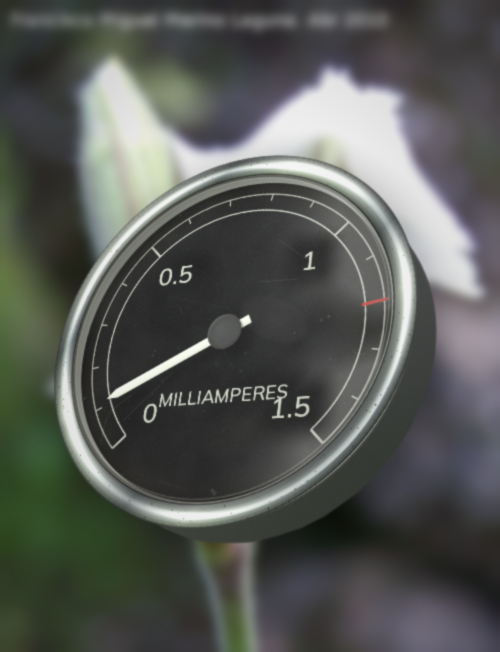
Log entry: 0.1 mA
